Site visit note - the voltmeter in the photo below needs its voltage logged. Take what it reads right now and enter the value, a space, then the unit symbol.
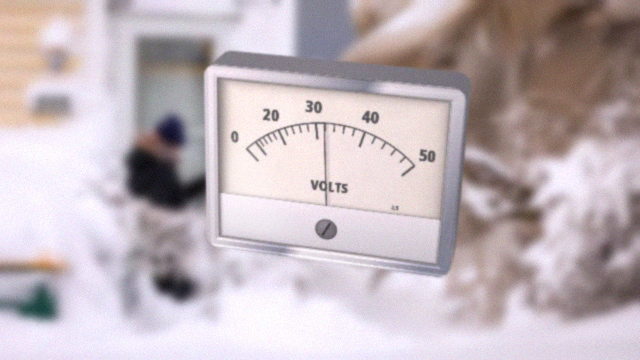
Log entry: 32 V
